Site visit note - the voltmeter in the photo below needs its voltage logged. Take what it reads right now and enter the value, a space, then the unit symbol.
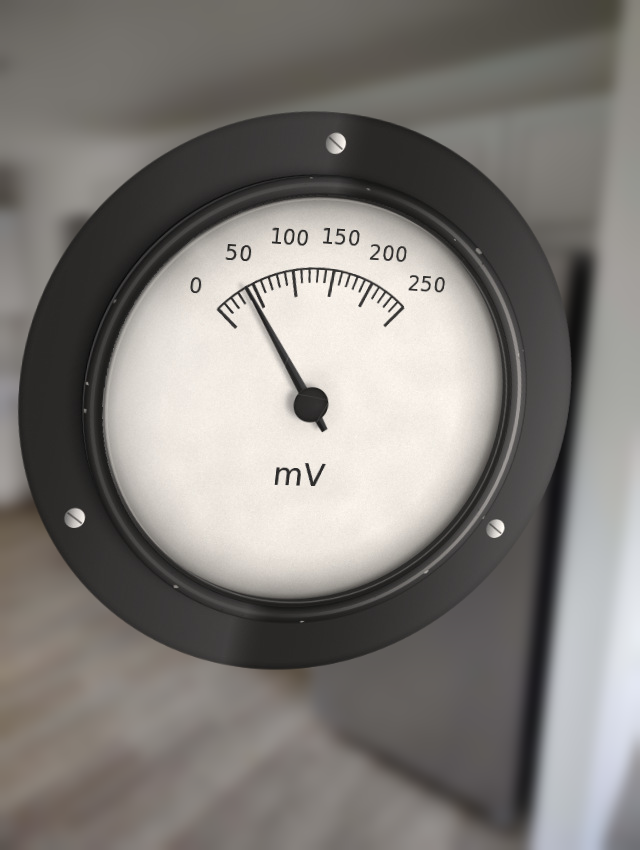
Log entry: 40 mV
